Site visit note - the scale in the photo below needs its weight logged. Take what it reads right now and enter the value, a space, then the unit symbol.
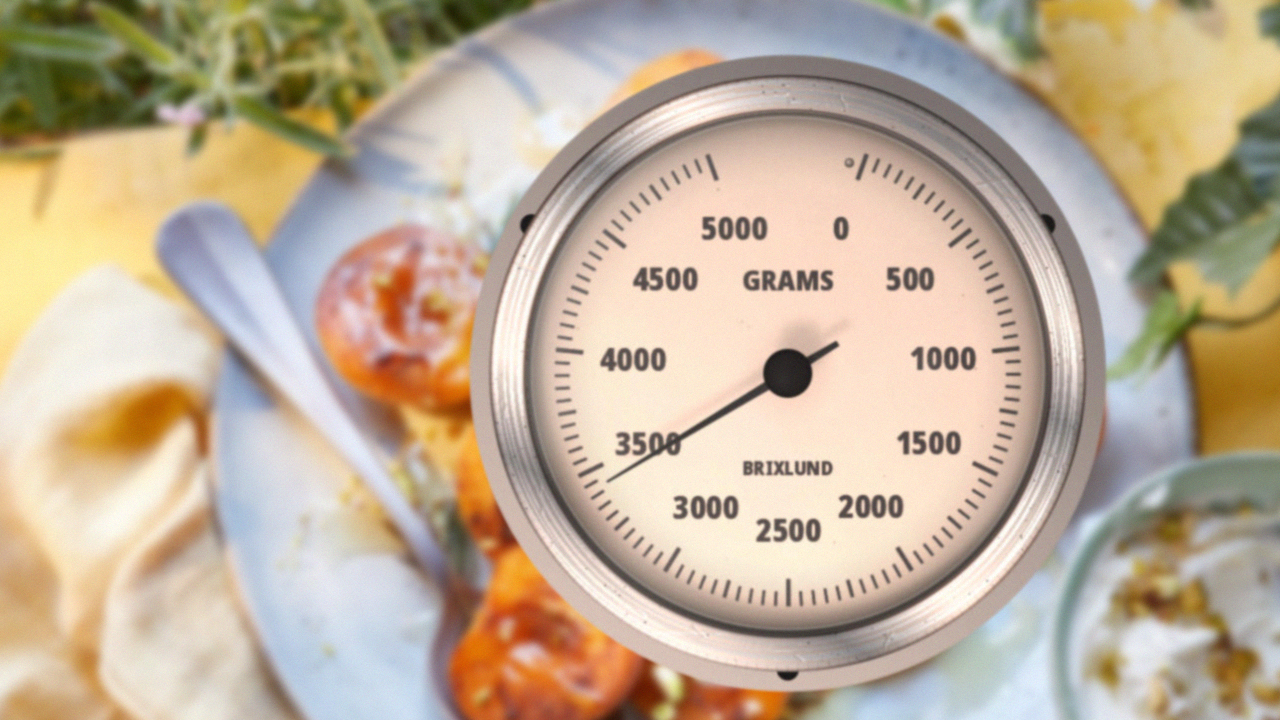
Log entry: 3425 g
